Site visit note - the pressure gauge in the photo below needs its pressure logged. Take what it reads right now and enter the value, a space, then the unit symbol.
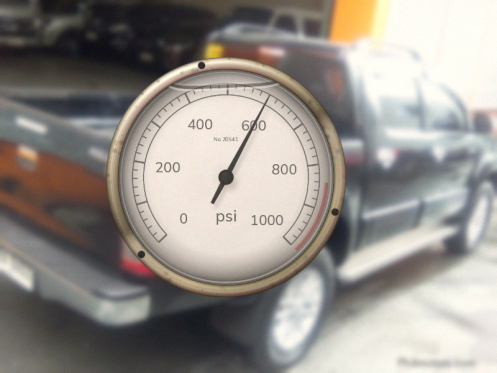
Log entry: 600 psi
